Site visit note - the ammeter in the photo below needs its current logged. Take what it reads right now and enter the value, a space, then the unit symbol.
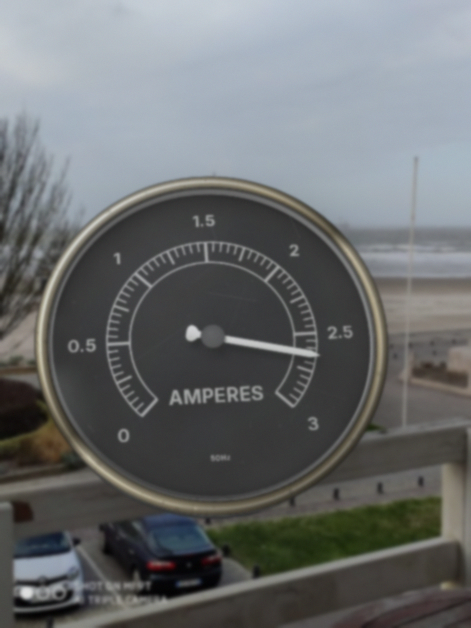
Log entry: 2.65 A
